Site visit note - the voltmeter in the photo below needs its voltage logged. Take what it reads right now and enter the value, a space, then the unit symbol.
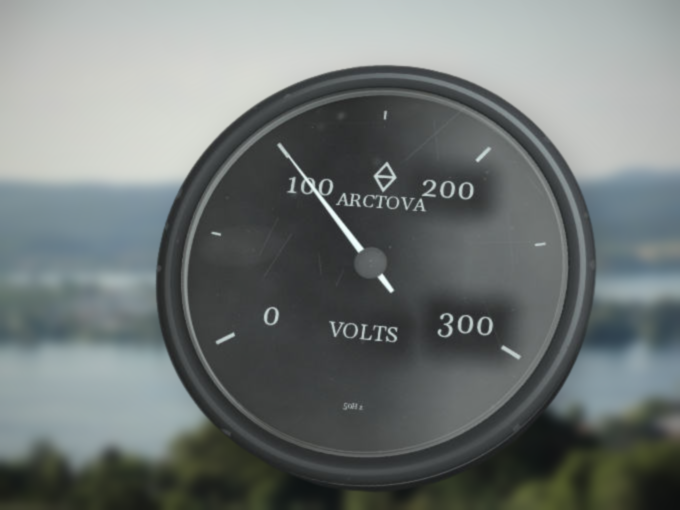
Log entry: 100 V
